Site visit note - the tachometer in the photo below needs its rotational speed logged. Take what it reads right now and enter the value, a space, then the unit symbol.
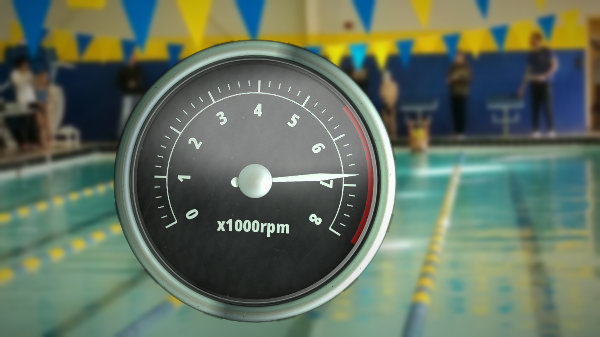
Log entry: 6800 rpm
